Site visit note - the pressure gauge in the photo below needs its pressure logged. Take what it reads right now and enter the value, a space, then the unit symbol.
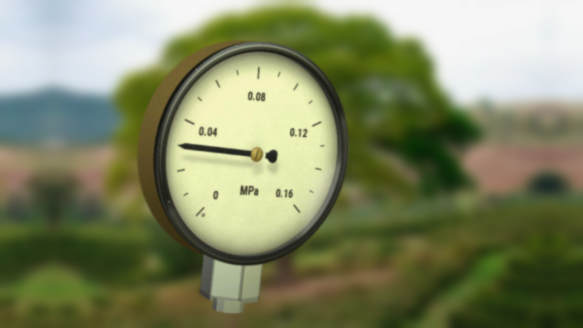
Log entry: 0.03 MPa
